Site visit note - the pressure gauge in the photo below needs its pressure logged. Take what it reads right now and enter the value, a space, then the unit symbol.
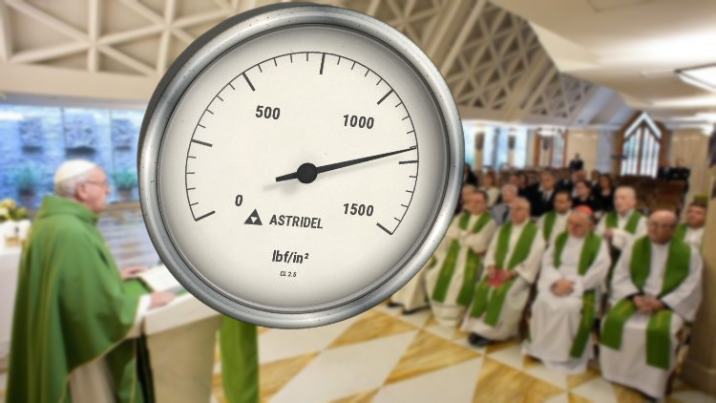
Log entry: 1200 psi
